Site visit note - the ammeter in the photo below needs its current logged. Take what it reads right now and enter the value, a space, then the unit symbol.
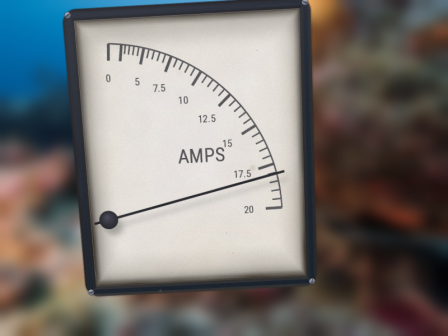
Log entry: 18 A
